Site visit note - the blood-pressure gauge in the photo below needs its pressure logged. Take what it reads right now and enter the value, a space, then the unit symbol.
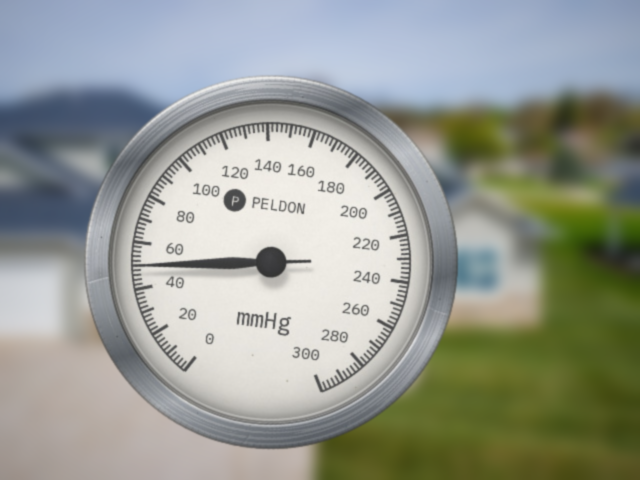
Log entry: 50 mmHg
